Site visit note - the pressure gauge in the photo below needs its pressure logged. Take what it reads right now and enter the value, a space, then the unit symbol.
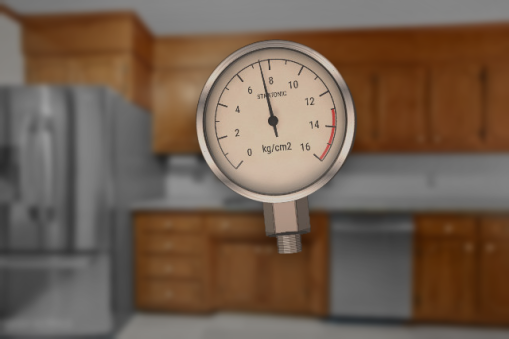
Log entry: 7.5 kg/cm²
